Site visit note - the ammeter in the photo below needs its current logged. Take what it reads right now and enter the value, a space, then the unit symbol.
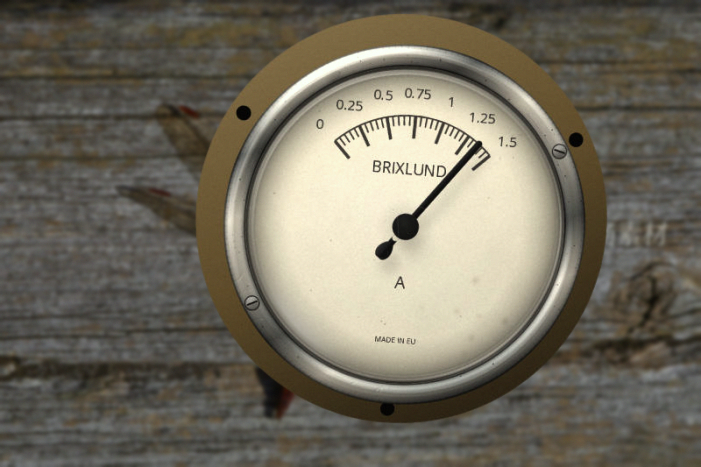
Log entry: 1.35 A
